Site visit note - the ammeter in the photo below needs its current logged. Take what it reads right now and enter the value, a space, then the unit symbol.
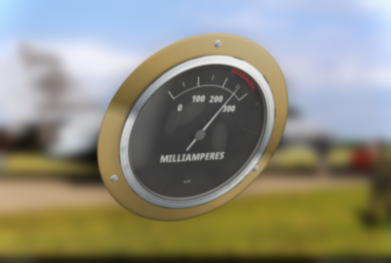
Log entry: 250 mA
